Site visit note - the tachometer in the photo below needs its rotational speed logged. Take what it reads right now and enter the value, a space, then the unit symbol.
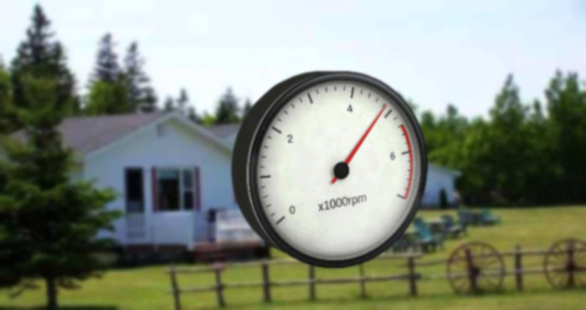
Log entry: 4800 rpm
